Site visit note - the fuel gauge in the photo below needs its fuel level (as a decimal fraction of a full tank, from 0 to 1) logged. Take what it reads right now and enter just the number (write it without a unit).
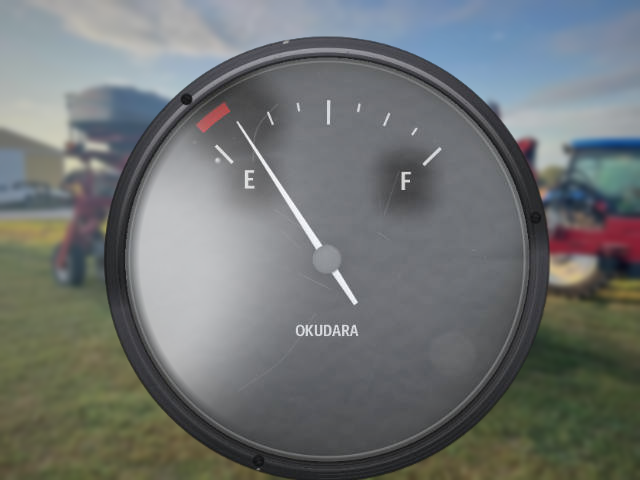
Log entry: 0.125
